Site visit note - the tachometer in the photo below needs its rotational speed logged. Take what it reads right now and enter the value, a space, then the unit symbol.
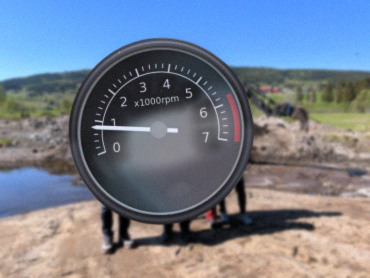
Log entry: 800 rpm
